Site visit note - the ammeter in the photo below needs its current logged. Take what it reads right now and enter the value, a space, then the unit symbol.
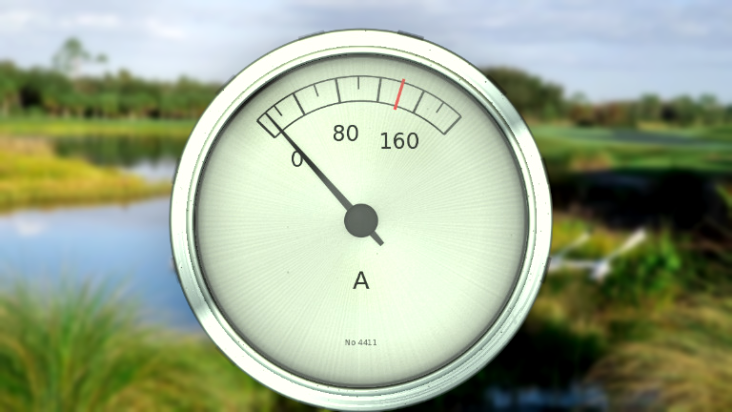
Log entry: 10 A
